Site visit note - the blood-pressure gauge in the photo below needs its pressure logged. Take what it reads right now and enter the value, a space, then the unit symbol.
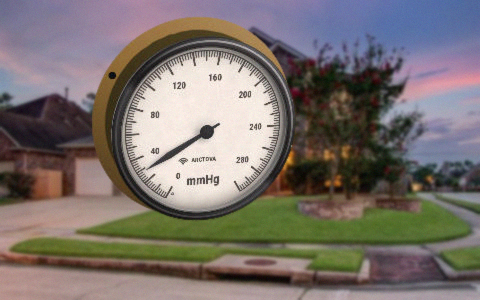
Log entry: 30 mmHg
